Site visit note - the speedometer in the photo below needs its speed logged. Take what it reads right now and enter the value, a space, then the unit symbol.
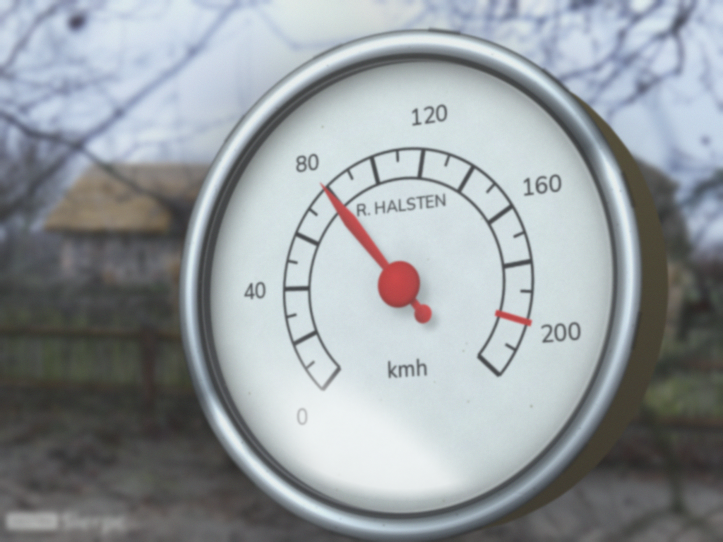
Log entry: 80 km/h
